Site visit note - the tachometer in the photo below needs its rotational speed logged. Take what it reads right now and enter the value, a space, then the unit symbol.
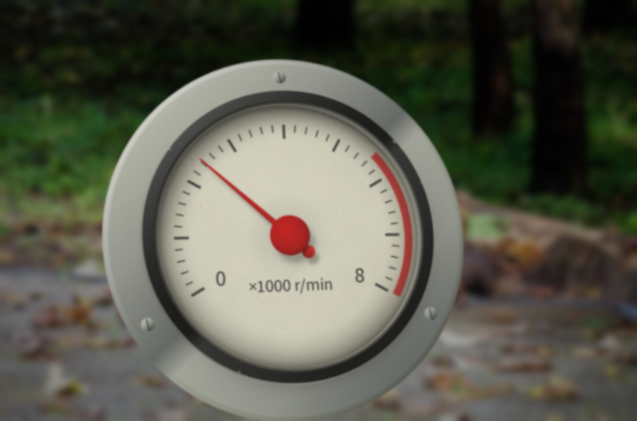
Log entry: 2400 rpm
